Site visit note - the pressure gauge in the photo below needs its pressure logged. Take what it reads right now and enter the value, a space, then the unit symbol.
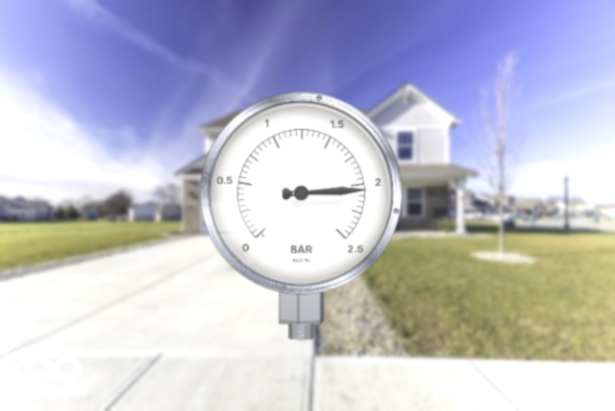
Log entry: 2.05 bar
